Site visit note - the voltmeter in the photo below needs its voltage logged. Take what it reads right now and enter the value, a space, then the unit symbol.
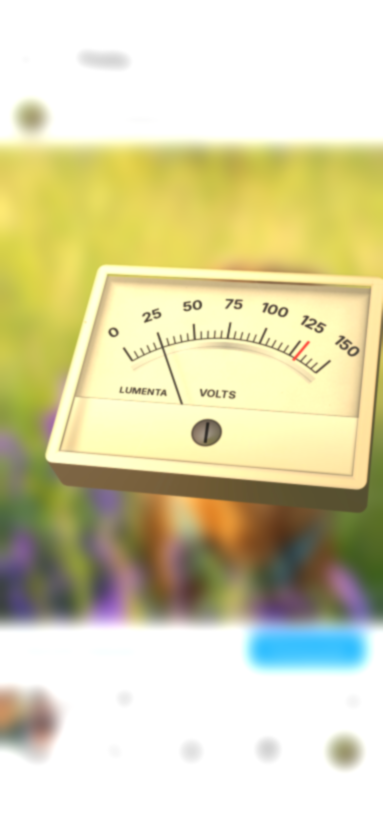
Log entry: 25 V
